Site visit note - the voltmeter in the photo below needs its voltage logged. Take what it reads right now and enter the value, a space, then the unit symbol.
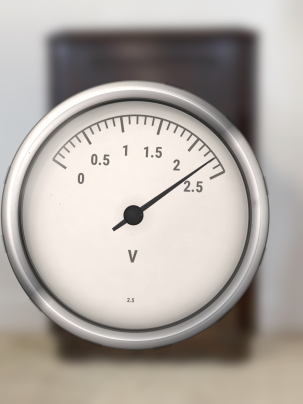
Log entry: 2.3 V
